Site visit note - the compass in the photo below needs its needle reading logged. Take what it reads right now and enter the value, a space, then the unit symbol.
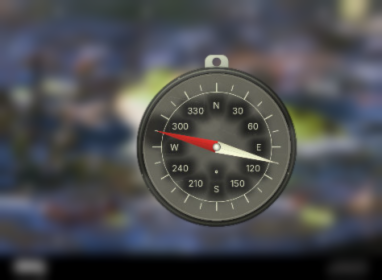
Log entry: 285 °
